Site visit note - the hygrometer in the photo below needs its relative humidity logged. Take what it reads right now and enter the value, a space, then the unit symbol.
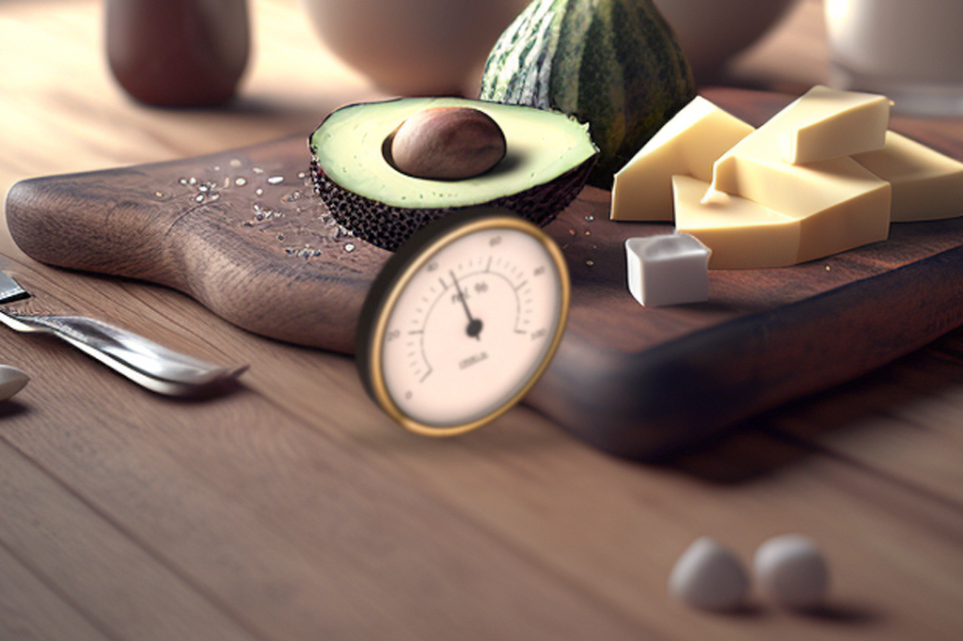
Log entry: 44 %
